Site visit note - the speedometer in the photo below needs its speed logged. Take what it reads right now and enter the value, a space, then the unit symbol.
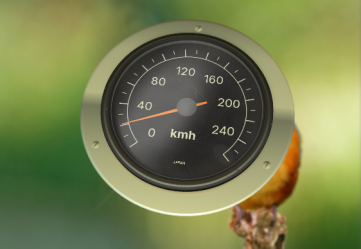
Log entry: 20 km/h
